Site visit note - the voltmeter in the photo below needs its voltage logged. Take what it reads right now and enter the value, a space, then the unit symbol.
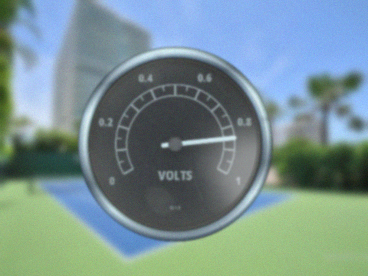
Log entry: 0.85 V
